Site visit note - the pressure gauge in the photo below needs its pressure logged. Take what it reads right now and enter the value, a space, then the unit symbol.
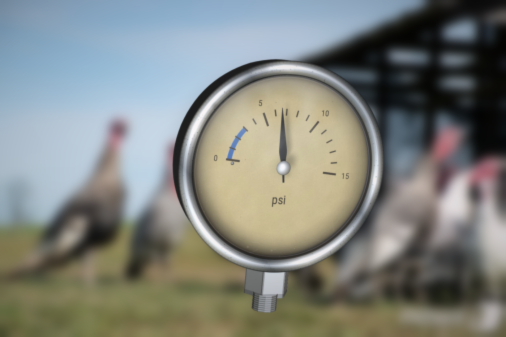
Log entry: 6.5 psi
